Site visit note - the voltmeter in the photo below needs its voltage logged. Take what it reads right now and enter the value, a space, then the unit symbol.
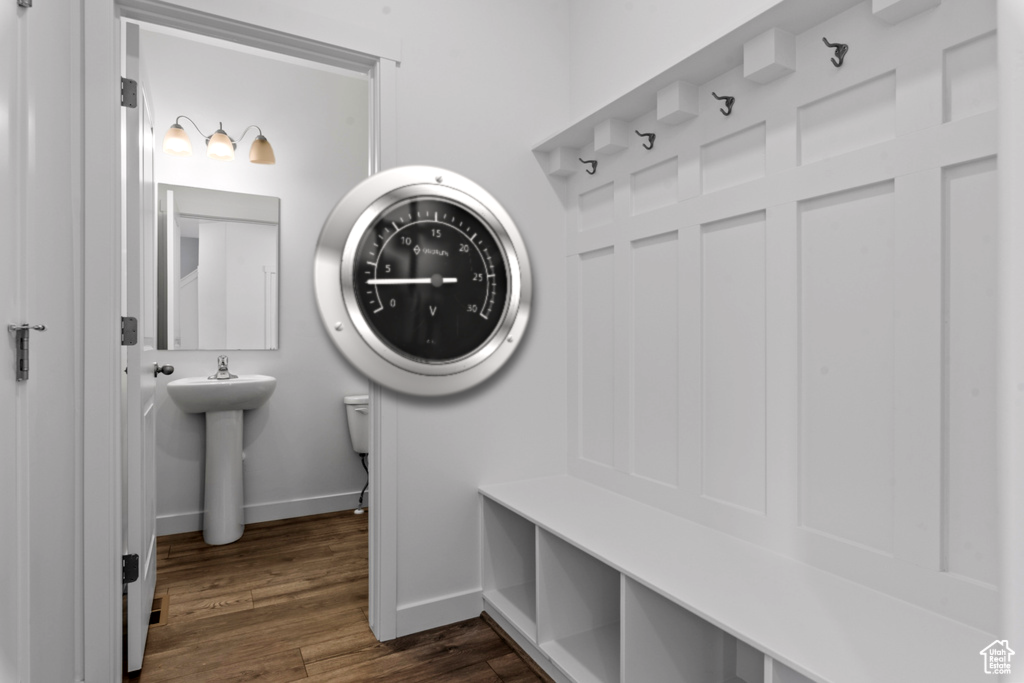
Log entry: 3 V
